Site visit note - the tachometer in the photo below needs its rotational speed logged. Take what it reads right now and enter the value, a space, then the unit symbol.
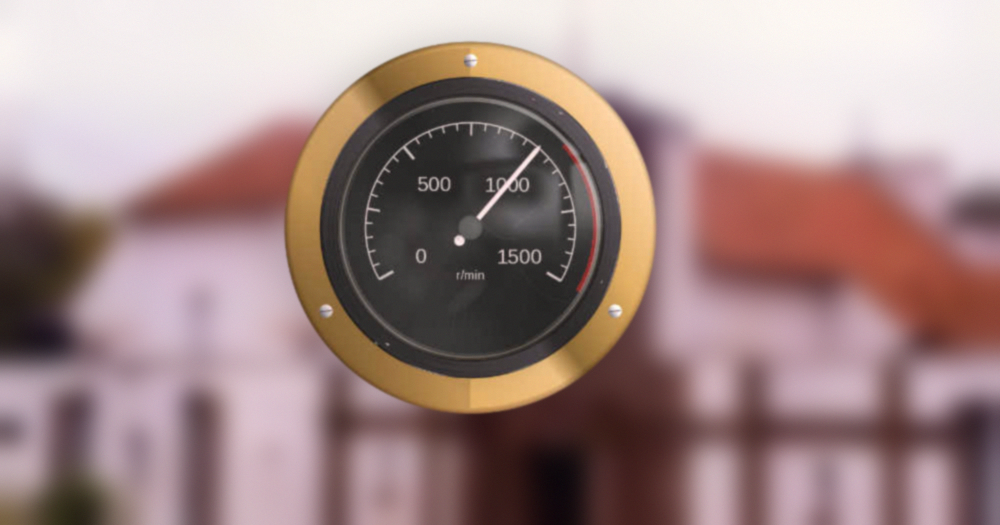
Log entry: 1000 rpm
